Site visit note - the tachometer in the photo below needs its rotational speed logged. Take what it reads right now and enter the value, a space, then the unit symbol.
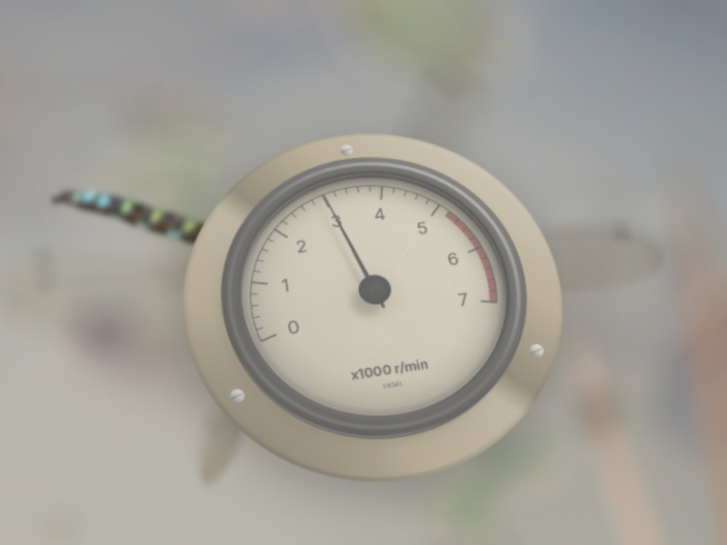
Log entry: 3000 rpm
